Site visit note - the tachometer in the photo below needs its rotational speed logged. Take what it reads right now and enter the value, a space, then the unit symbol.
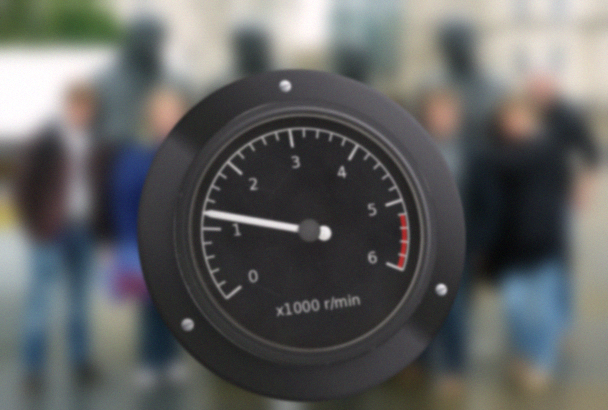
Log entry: 1200 rpm
